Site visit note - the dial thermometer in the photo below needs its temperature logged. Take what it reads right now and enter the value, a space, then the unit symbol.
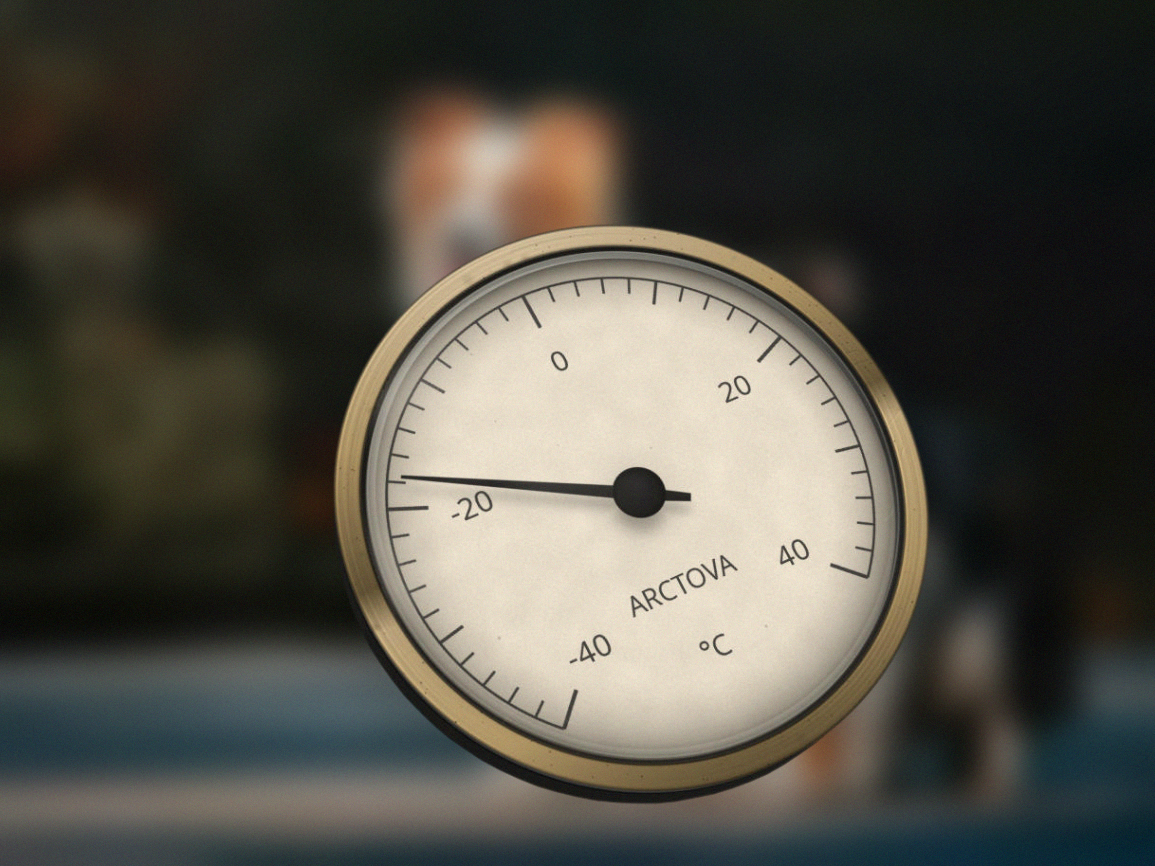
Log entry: -18 °C
